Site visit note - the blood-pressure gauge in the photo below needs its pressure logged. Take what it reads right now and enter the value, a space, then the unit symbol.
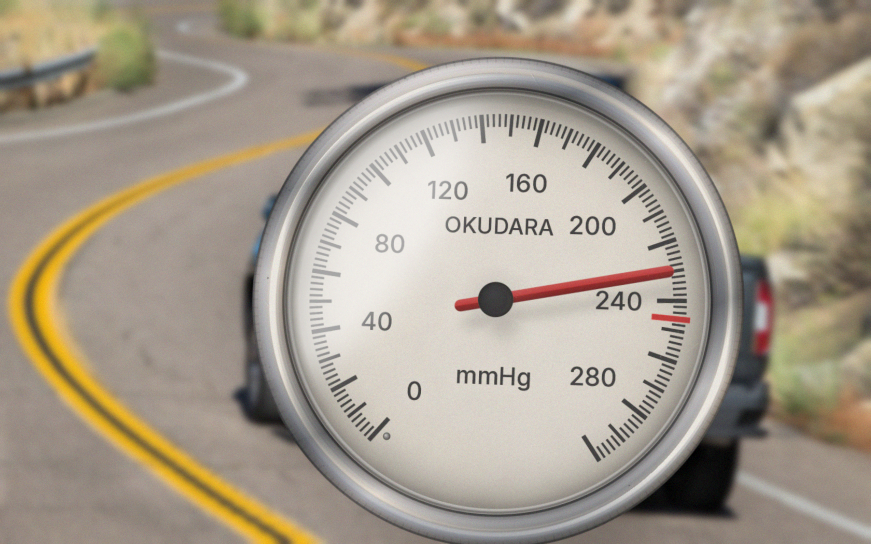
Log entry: 230 mmHg
